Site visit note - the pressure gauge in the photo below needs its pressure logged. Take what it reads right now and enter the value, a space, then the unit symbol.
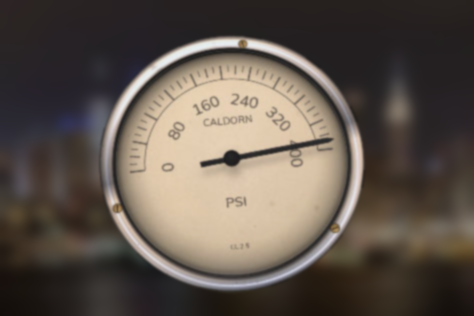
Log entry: 390 psi
